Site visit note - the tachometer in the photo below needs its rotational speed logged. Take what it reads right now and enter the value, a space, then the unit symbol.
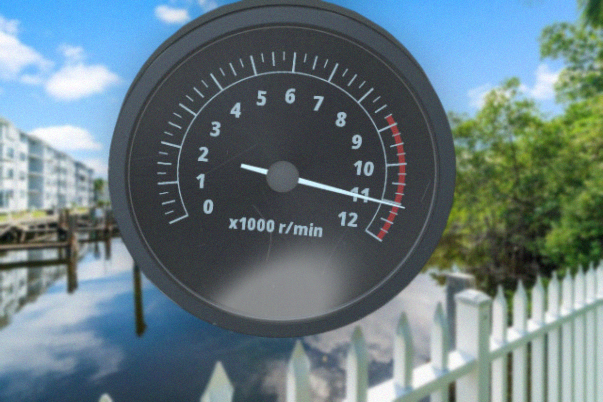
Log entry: 11000 rpm
